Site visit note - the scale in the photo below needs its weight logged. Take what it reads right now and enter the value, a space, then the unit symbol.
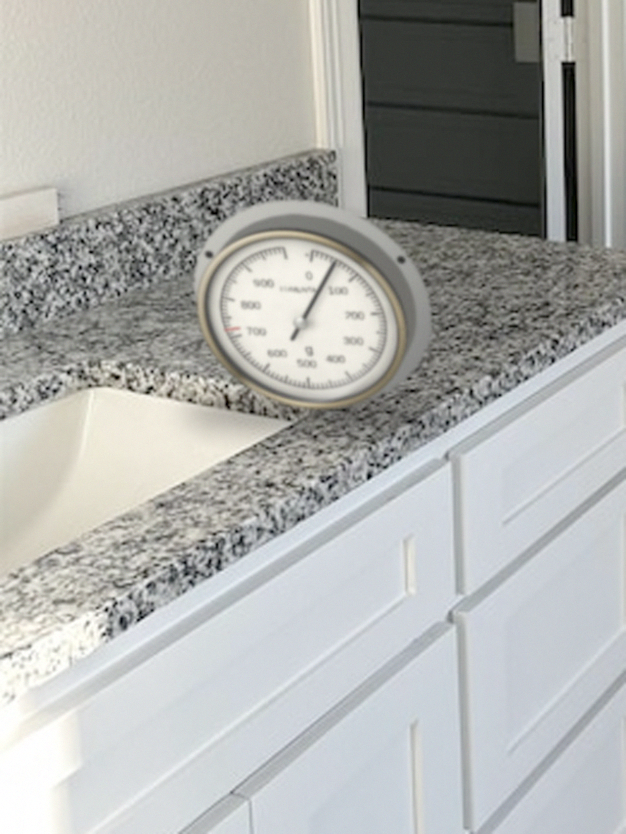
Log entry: 50 g
